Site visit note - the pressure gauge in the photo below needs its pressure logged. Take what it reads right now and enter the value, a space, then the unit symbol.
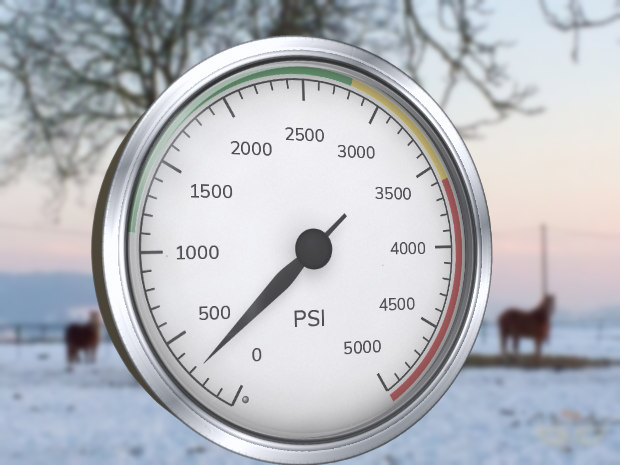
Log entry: 300 psi
